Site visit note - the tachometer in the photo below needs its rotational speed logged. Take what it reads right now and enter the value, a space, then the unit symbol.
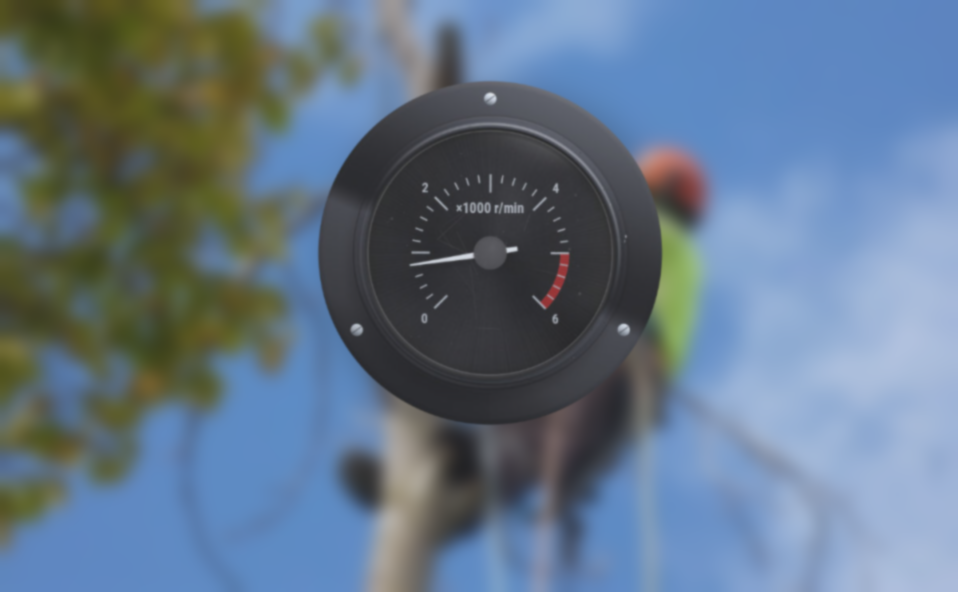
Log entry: 800 rpm
